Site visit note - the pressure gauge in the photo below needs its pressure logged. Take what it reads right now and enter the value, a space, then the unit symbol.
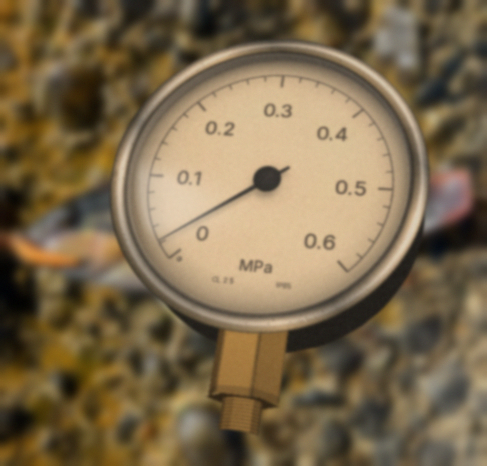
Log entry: 0.02 MPa
